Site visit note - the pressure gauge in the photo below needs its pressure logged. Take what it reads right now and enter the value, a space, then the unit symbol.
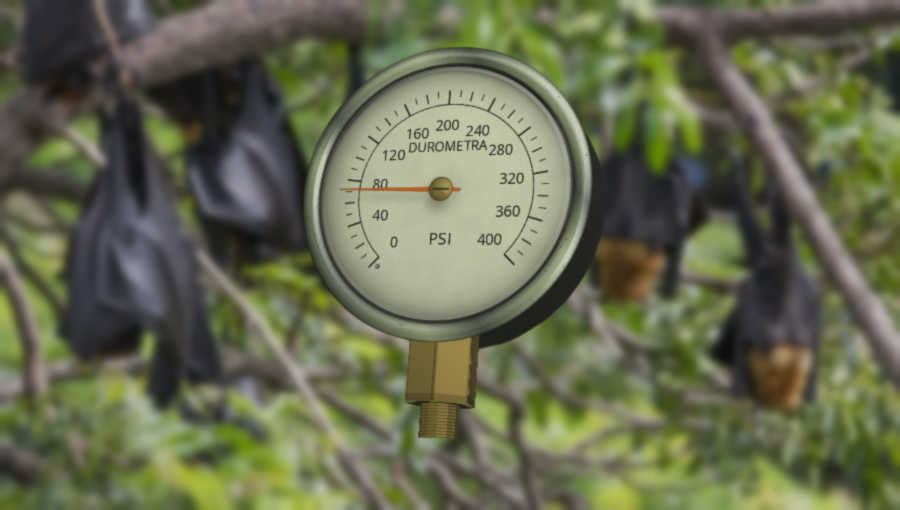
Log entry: 70 psi
